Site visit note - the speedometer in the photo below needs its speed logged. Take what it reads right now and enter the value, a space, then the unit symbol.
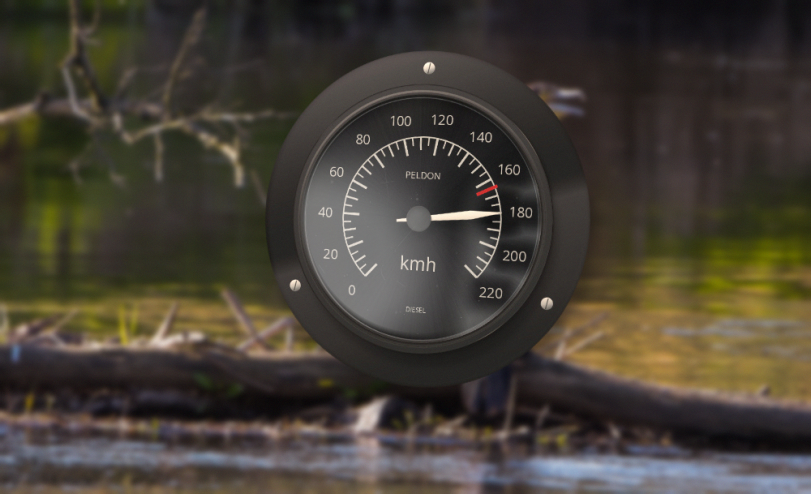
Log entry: 180 km/h
